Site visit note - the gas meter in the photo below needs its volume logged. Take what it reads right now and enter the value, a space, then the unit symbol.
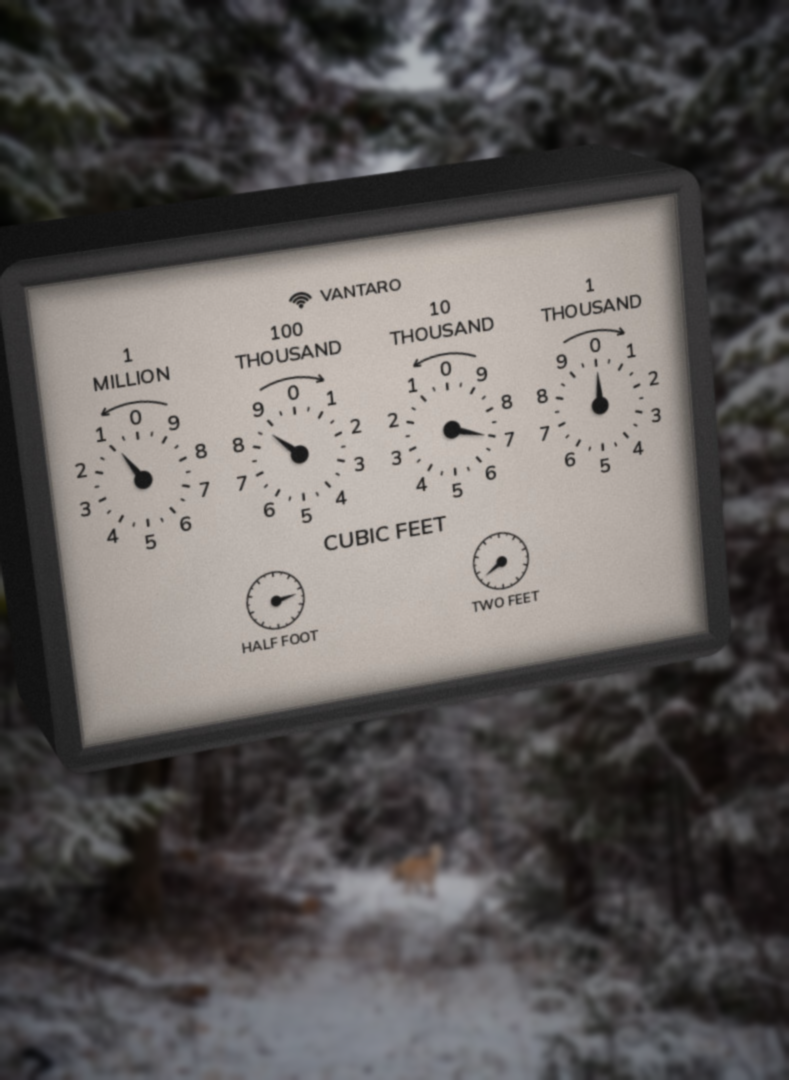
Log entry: 87000 ft³
